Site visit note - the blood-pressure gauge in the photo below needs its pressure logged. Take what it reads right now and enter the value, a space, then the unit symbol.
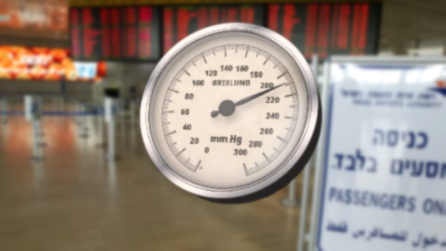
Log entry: 210 mmHg
